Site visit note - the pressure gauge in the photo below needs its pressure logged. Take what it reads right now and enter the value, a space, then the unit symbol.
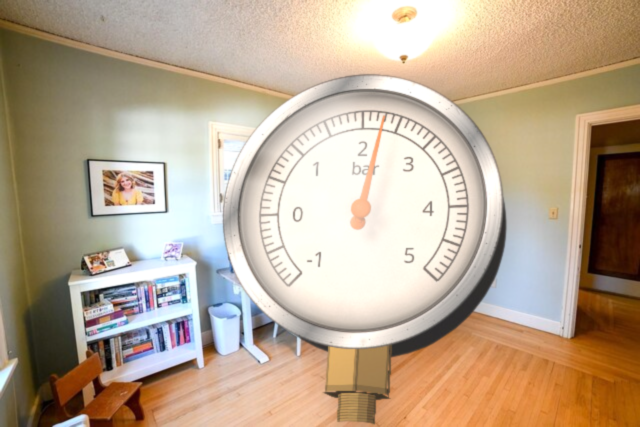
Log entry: 2.3 bar
